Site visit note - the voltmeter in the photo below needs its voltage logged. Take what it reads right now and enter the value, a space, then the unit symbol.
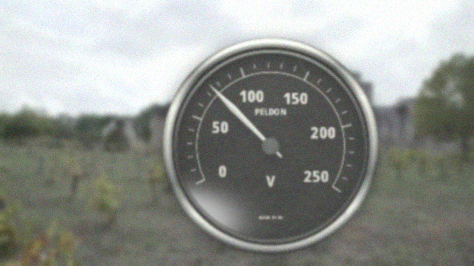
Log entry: 75 V
